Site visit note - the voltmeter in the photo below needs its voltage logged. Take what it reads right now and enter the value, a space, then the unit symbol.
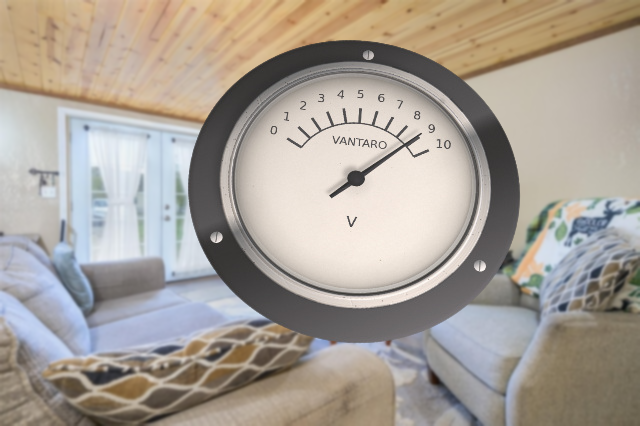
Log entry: 9 V
